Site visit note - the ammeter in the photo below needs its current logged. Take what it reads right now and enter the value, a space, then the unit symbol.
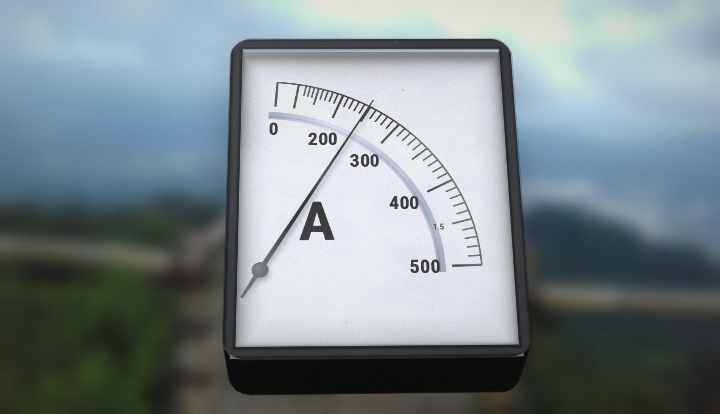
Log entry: 250 A
